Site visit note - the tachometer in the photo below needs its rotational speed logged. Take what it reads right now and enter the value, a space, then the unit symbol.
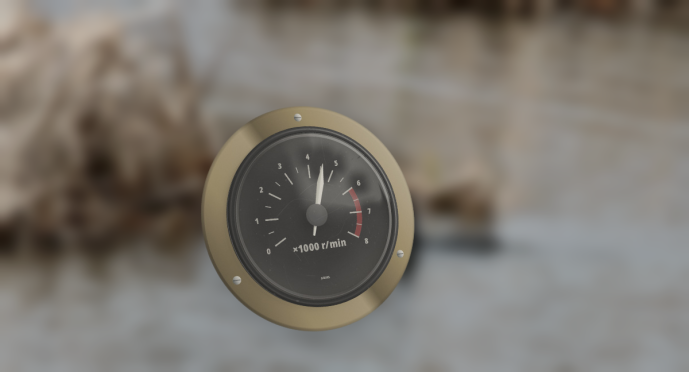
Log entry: 4500 rpm
